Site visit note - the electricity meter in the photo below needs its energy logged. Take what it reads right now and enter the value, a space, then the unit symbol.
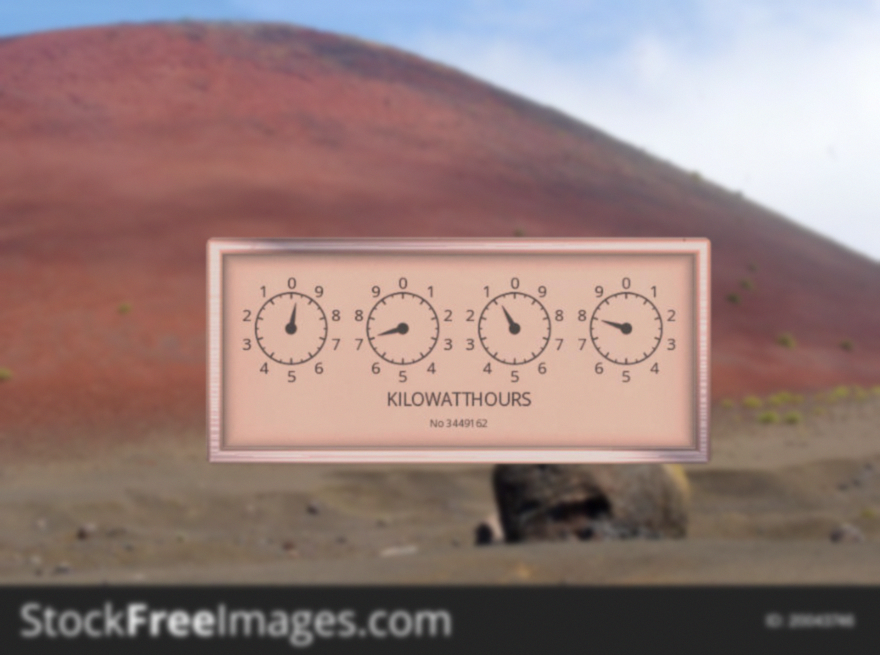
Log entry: 9708 kWh
